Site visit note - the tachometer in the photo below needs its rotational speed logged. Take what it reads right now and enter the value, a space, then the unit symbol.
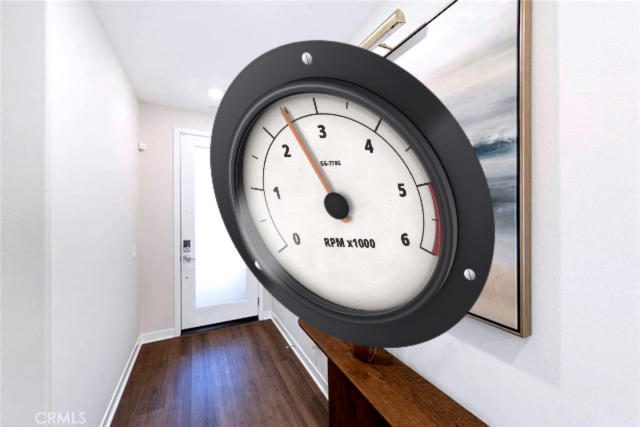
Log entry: 2500 rpm
